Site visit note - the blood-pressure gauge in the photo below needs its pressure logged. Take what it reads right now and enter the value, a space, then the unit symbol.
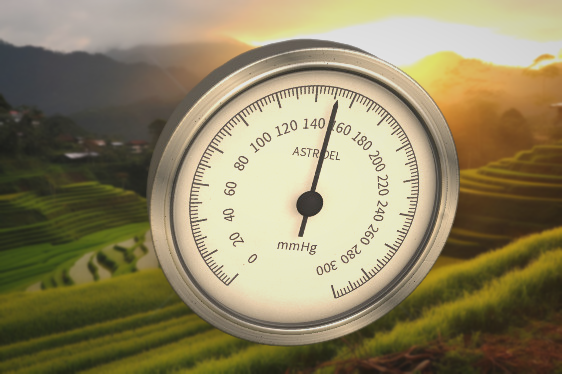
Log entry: 150 mmHg
